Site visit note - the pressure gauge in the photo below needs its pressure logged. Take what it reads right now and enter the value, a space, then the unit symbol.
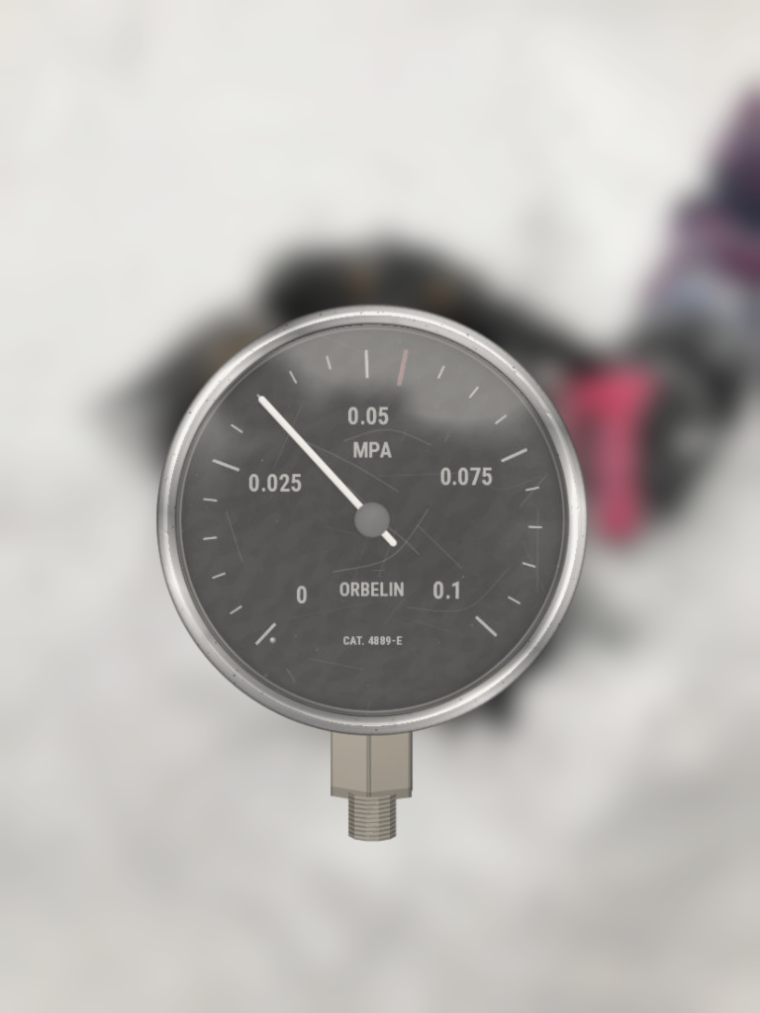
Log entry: 0.035 MPa
